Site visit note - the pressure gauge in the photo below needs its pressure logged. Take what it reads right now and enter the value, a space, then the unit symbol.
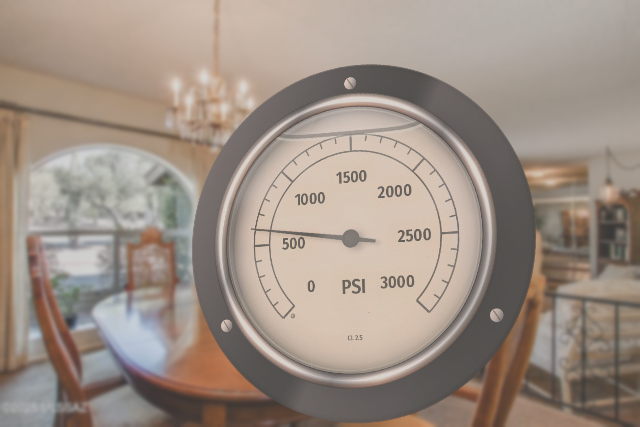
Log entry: 600 psi
